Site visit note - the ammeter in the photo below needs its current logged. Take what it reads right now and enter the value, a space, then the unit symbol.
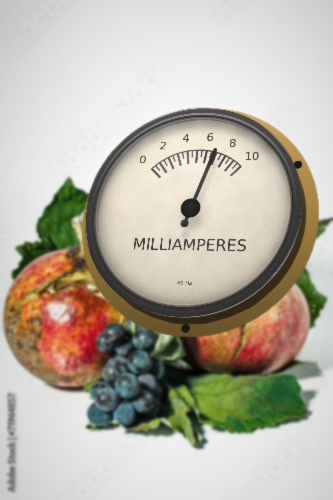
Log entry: 7 mA
